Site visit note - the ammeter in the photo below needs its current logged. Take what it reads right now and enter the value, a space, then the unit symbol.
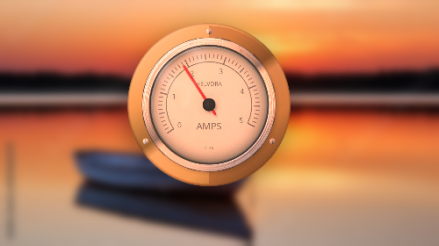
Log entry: 1.9 A
